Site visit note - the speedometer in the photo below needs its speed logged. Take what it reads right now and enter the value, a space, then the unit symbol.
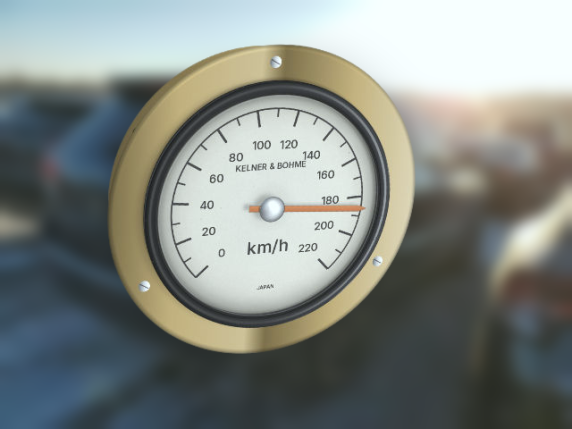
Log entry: 185 km/h
